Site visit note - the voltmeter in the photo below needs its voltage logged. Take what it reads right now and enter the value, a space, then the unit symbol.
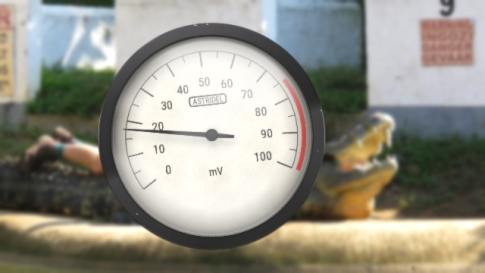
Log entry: 17.5 mV
